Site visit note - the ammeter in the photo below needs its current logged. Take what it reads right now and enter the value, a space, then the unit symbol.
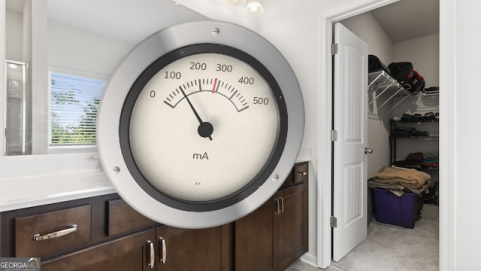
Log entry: 100 mA
